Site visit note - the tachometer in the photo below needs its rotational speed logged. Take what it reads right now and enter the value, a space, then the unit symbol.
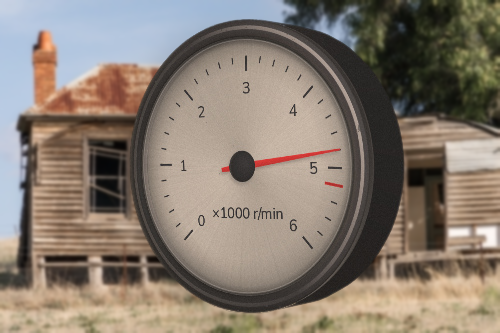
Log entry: 4800 rpm
